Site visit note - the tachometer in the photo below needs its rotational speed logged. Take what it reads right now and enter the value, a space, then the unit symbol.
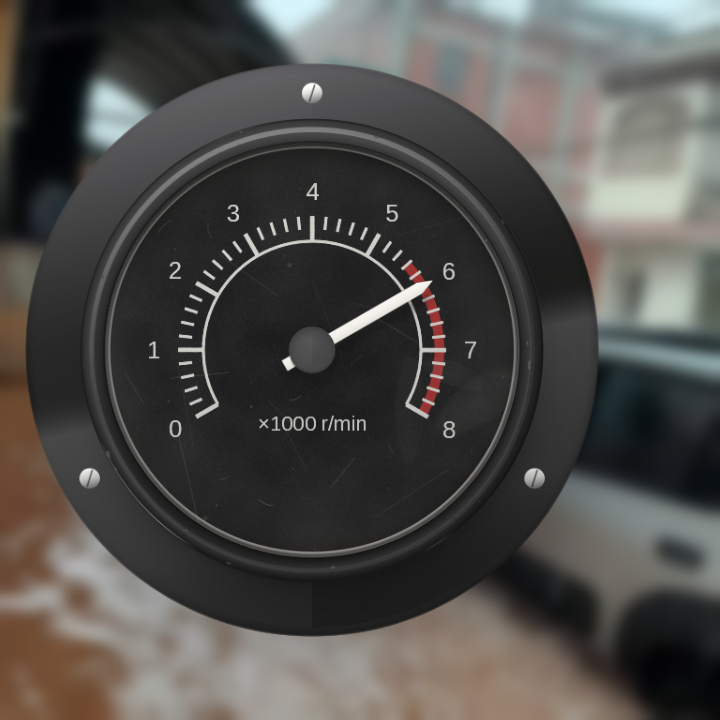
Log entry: 6000 rpm
